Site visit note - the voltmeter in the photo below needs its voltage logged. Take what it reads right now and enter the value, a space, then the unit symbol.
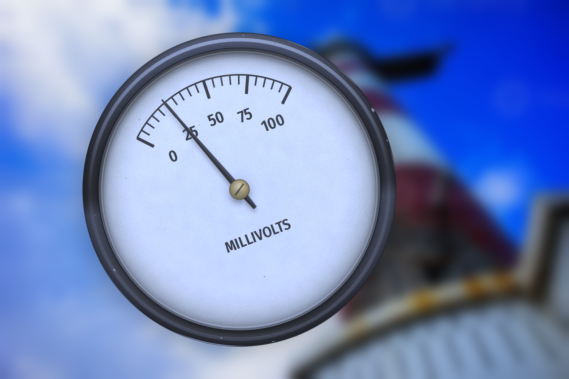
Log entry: 25 mV
